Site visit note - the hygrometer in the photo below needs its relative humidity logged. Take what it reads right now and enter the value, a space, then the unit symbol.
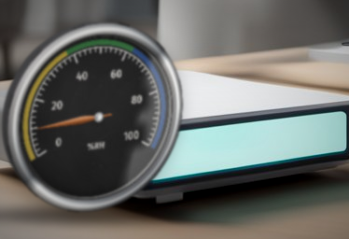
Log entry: 10 %
